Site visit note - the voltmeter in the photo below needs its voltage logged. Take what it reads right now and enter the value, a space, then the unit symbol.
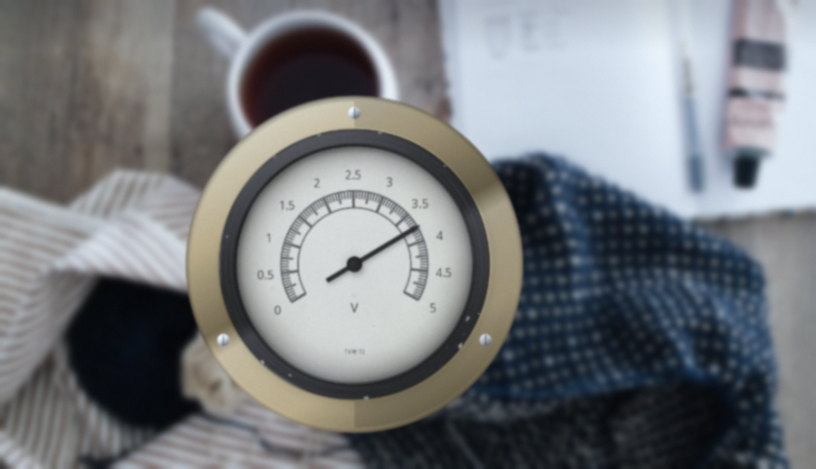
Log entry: 3.75 V
